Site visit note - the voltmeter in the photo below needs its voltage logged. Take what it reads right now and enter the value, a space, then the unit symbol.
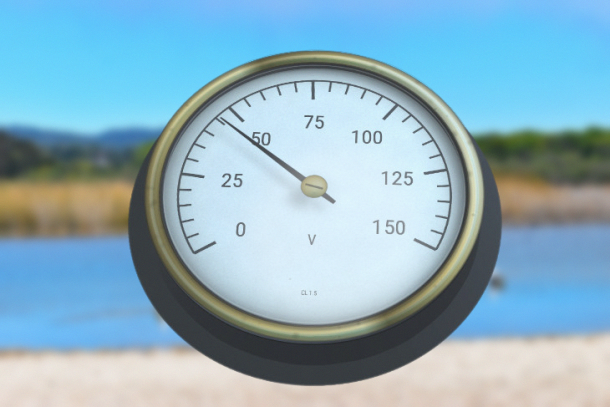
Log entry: 45 V
